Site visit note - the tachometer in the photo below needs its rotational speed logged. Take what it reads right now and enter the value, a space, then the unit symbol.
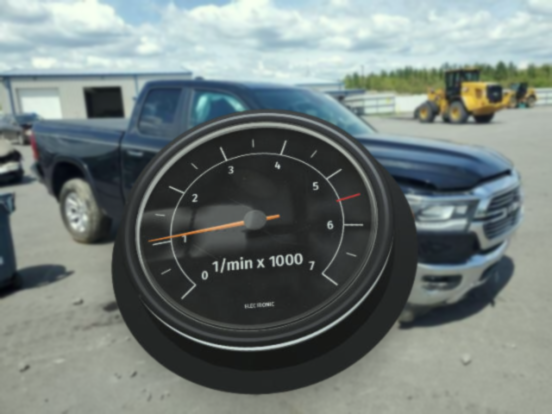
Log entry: 1000 rpm
